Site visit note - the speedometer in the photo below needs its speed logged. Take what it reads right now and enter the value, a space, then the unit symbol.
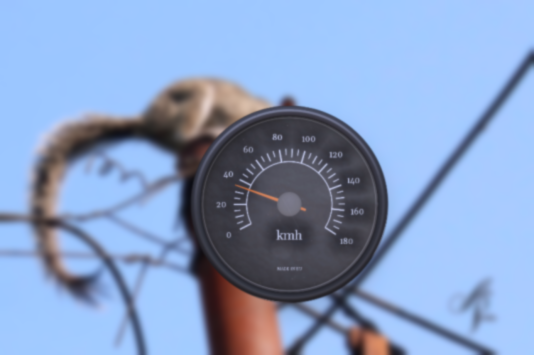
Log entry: 35 km/h
